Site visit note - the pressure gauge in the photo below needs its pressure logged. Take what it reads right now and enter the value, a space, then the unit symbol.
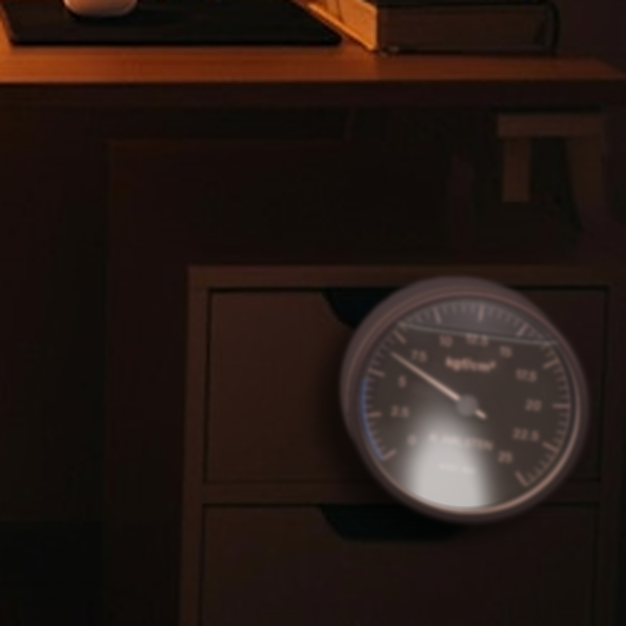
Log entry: 6.5 kg/cm²
